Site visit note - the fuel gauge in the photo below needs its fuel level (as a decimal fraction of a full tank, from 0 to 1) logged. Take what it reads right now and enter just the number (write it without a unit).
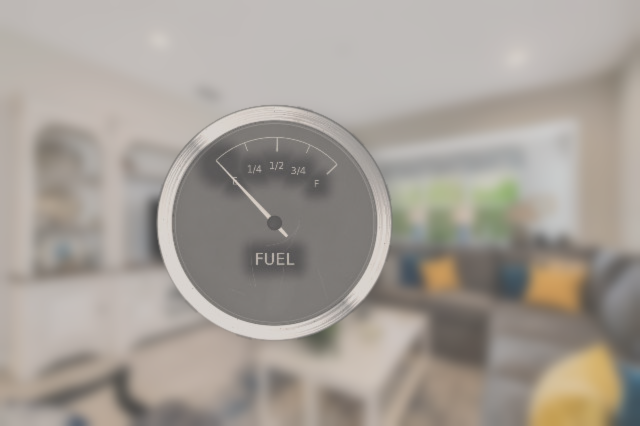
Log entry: 0
